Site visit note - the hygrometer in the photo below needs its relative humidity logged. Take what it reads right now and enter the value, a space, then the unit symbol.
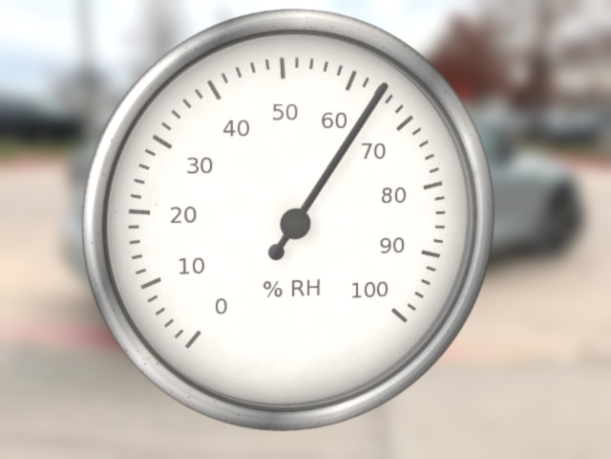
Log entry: 64 %
